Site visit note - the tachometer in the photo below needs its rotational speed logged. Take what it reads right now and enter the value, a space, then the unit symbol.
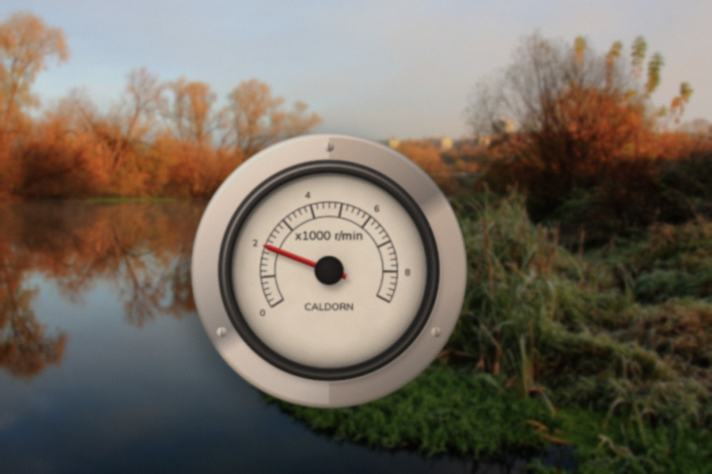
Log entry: 2000 rpm
